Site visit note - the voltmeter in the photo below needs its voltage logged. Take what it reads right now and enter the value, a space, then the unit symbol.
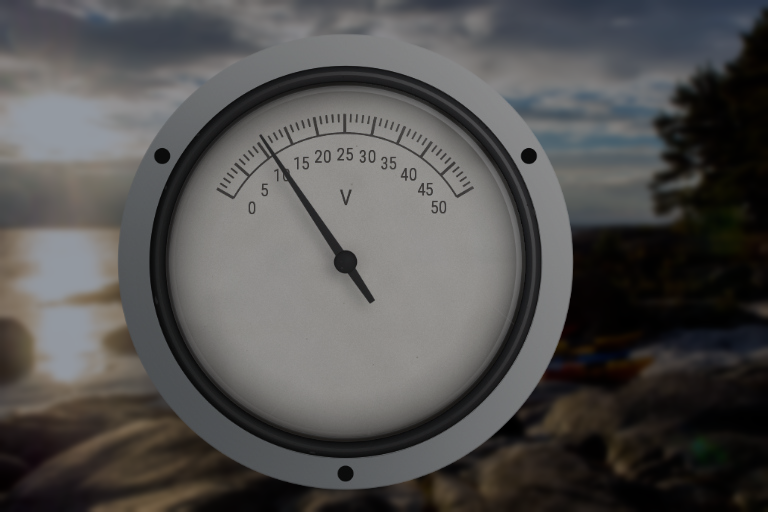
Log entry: 11 V
